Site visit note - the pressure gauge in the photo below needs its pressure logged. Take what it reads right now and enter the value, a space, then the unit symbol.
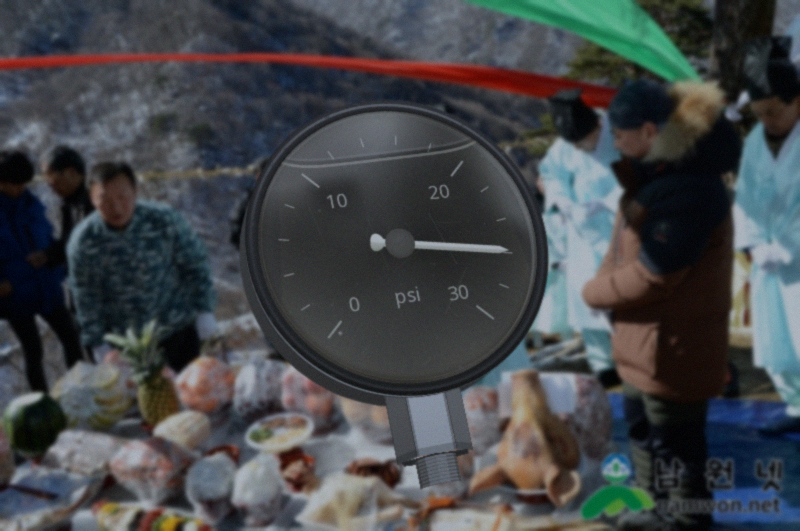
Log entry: 26 psi
